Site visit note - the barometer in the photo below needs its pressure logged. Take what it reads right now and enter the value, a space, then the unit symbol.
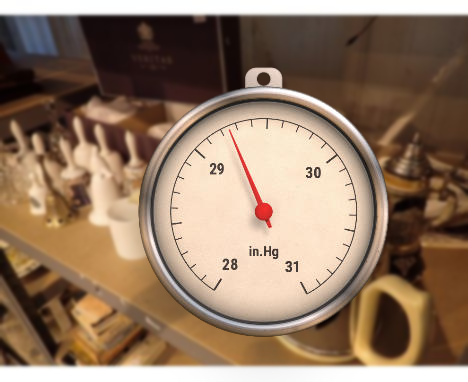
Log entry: 29.25 inHg
